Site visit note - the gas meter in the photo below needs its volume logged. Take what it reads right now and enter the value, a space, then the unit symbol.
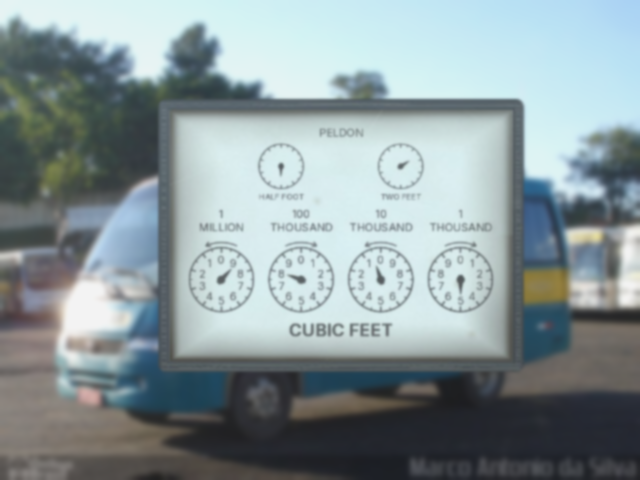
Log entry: 880500 ft³
